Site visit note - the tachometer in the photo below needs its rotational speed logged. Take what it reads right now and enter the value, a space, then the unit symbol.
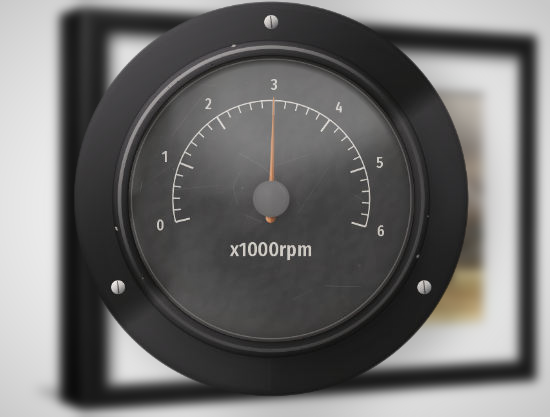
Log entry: 3000 rpm
